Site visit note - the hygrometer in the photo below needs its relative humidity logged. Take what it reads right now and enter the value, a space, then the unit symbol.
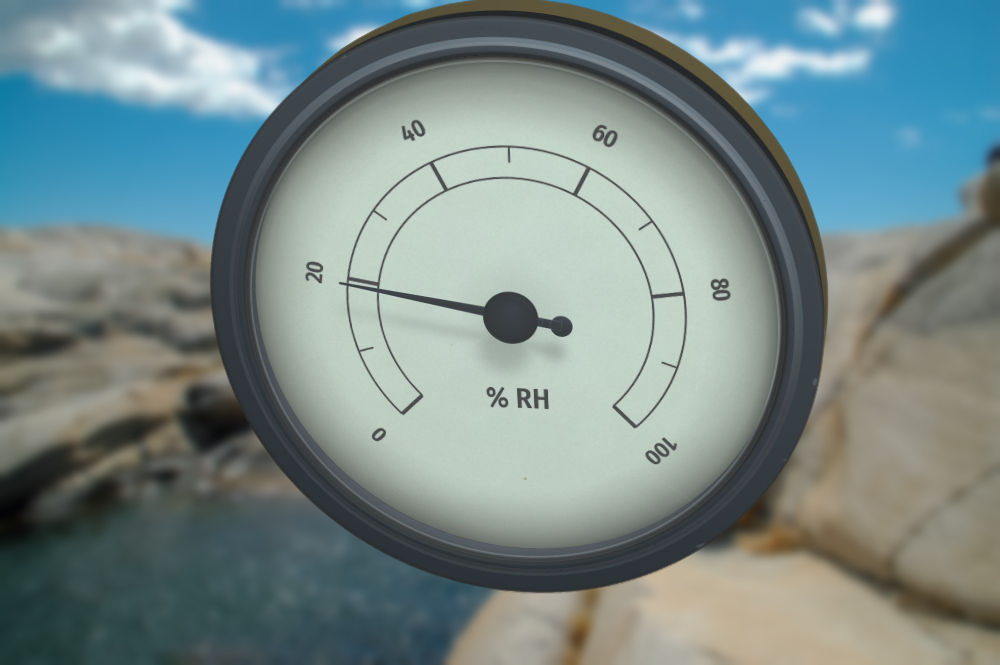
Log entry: 20 %
